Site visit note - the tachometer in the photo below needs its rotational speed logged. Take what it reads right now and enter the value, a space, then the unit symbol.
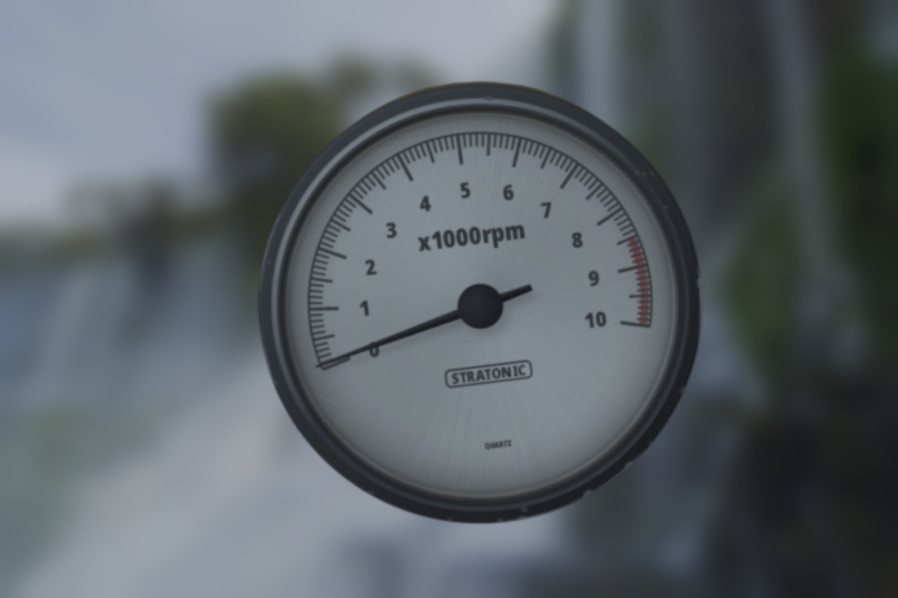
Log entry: 100 rpm
